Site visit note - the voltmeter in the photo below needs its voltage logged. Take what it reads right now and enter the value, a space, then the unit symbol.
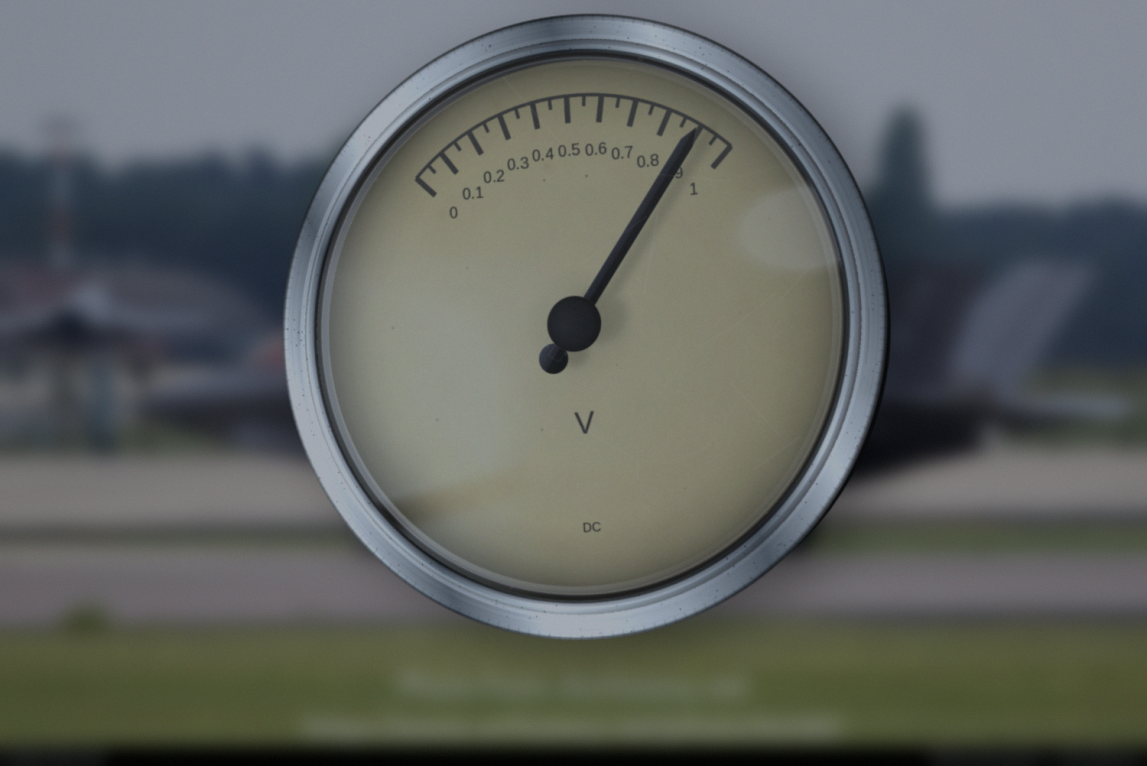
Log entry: 0.9 V
